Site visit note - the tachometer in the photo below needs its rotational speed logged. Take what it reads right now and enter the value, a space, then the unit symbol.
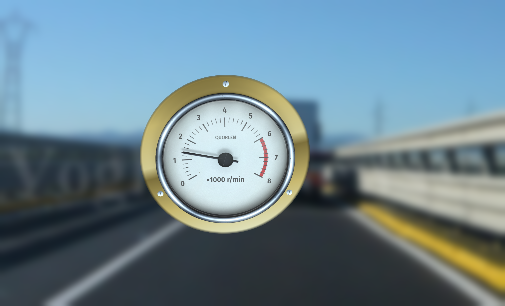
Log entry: 1400 rpm
